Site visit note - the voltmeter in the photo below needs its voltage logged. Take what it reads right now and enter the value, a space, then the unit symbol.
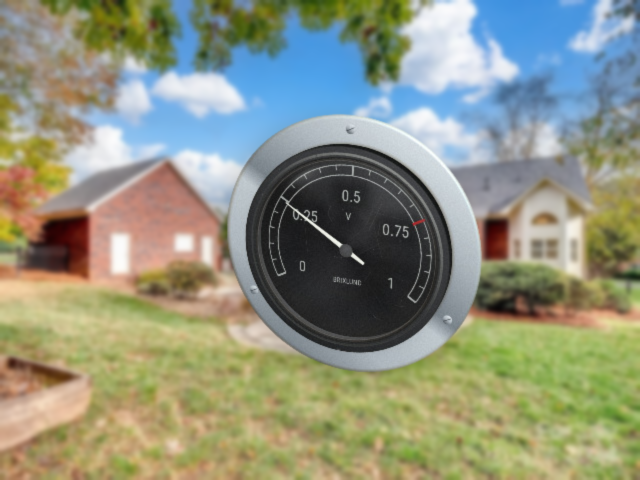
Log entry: 0.25 V
